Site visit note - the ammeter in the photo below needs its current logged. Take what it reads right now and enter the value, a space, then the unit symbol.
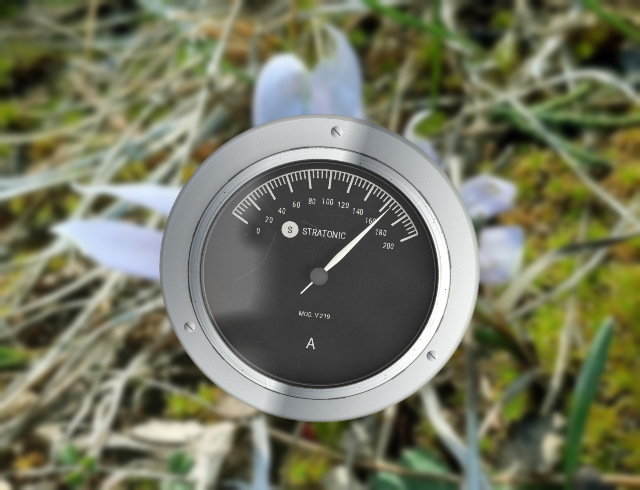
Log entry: 164 A
